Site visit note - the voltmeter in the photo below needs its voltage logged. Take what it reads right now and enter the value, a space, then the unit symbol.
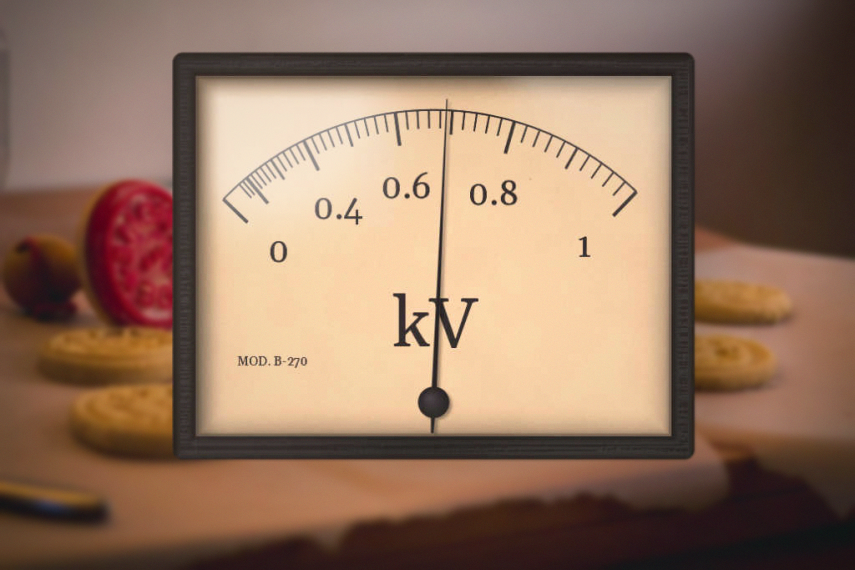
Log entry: 0.69 kV
